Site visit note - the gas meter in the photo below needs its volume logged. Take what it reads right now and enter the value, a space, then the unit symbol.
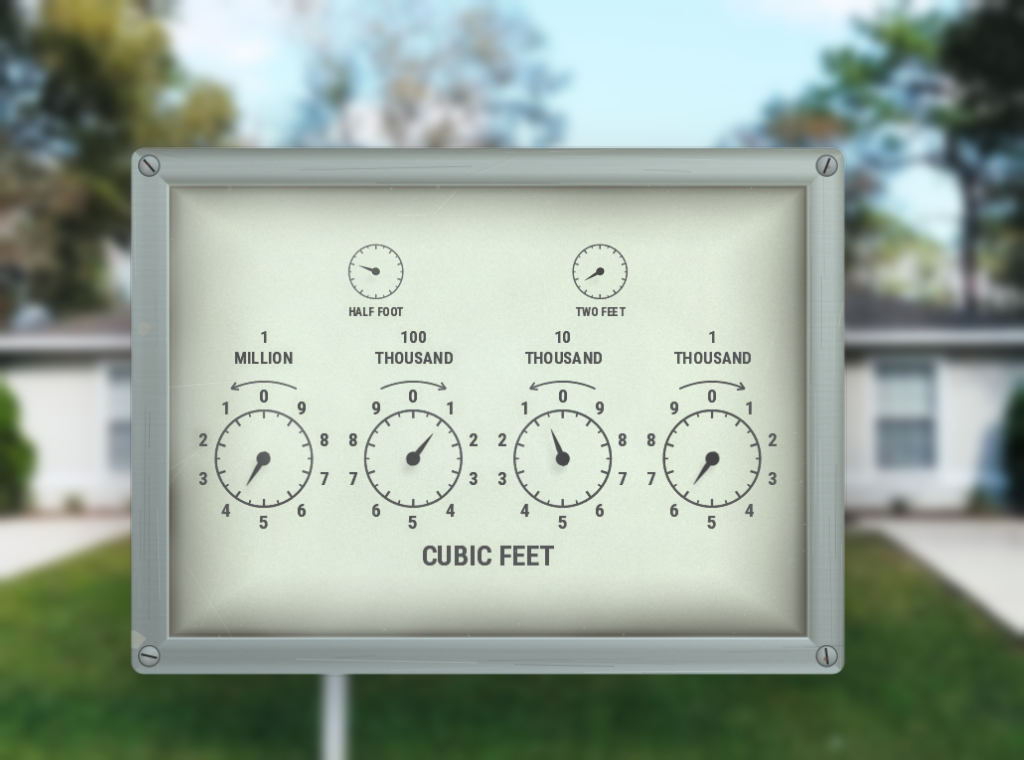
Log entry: 410600 ft³
